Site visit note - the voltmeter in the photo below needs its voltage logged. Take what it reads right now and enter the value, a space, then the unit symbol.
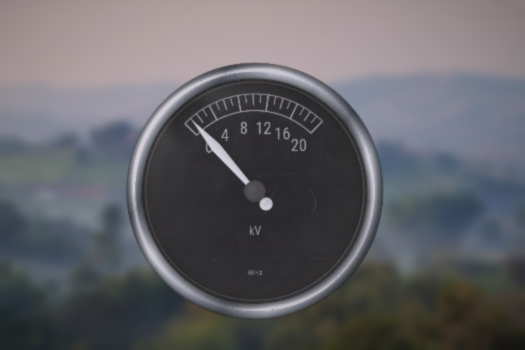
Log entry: 1 kV
